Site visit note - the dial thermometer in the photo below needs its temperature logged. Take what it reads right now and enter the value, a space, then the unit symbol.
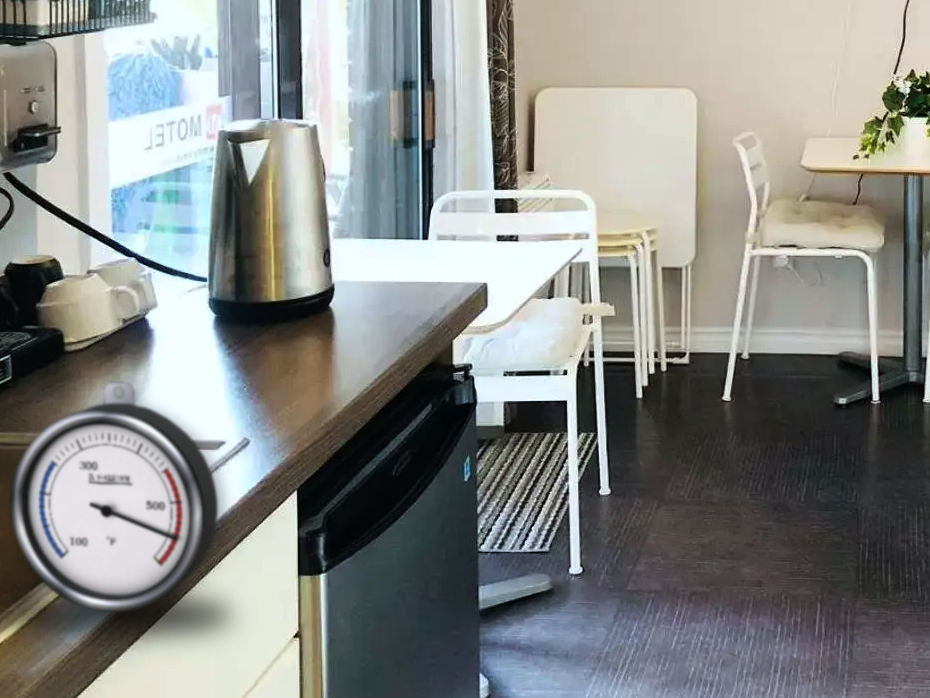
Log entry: 550 °F
